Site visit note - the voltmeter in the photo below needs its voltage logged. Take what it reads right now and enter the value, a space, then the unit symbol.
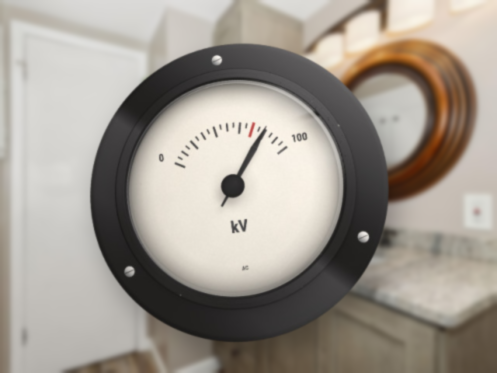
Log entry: 80 kV
